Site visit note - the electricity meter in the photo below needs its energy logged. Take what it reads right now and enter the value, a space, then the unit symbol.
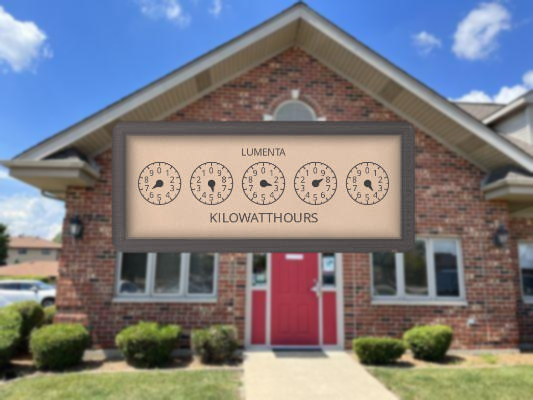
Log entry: 65284 kWh
